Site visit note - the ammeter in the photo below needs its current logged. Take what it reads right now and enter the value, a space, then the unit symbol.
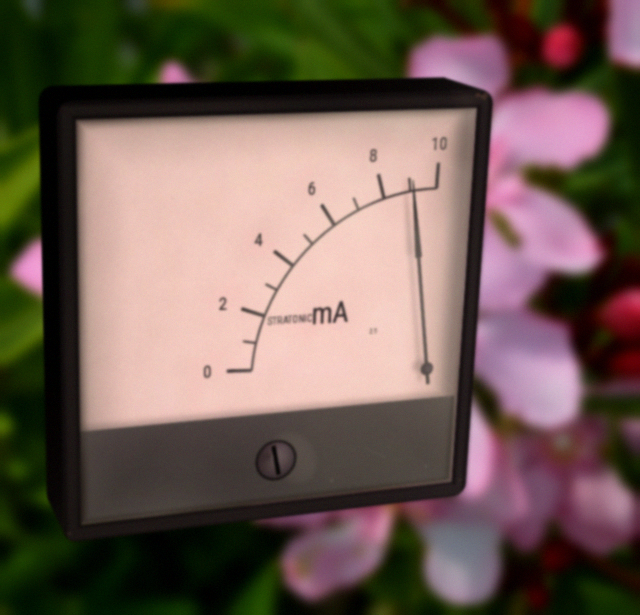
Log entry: 9 mA
